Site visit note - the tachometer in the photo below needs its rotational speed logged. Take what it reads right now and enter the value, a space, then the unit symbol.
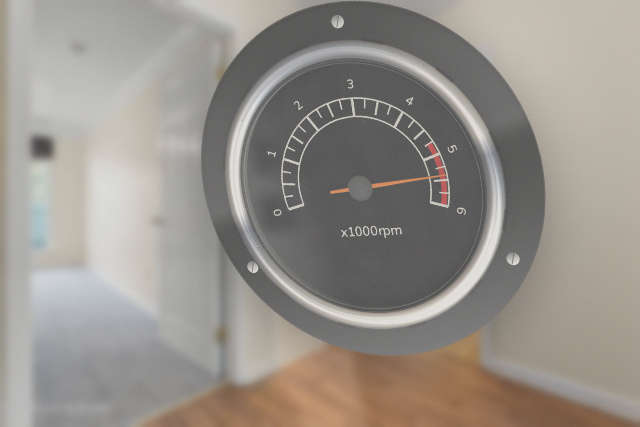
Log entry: 5375 rpm
